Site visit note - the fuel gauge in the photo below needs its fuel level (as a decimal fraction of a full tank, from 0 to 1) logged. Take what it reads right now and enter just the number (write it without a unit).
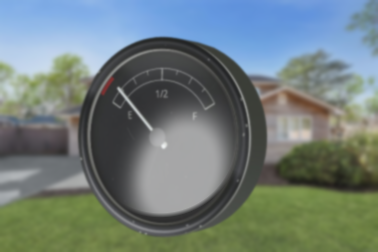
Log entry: 0.125
